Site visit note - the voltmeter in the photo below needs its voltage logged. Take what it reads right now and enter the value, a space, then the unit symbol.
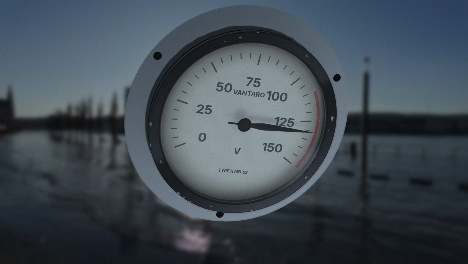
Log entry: 130 V
